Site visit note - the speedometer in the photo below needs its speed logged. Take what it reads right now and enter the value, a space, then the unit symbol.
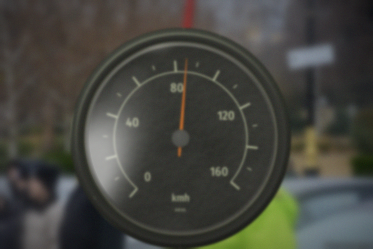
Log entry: 85 km/h
